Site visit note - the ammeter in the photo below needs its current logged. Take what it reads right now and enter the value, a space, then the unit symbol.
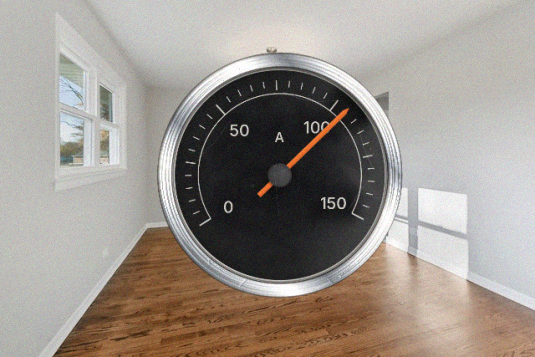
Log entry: 105 A
